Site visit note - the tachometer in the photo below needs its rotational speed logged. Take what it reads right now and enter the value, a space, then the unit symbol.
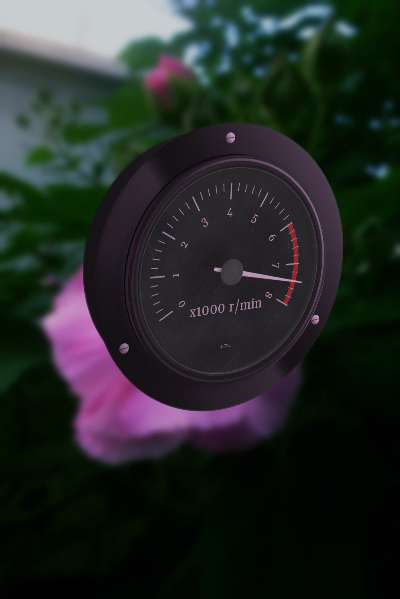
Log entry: 7400 rpm
